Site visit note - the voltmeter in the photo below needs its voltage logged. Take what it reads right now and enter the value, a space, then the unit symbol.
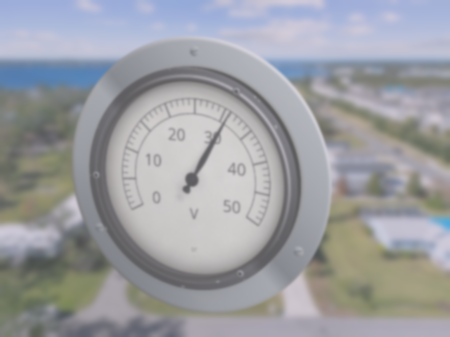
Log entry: 31 V
